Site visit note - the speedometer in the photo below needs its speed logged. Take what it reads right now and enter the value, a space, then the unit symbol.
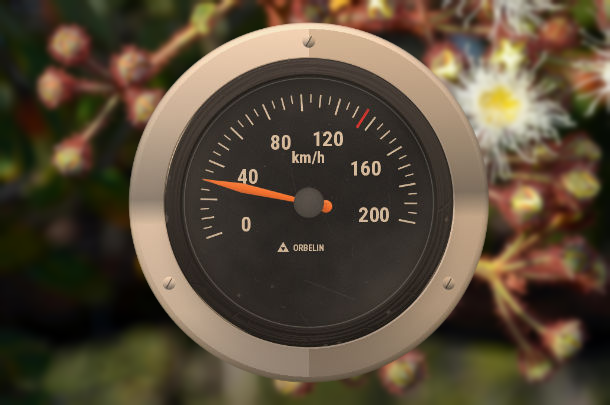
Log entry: 30 km/h
